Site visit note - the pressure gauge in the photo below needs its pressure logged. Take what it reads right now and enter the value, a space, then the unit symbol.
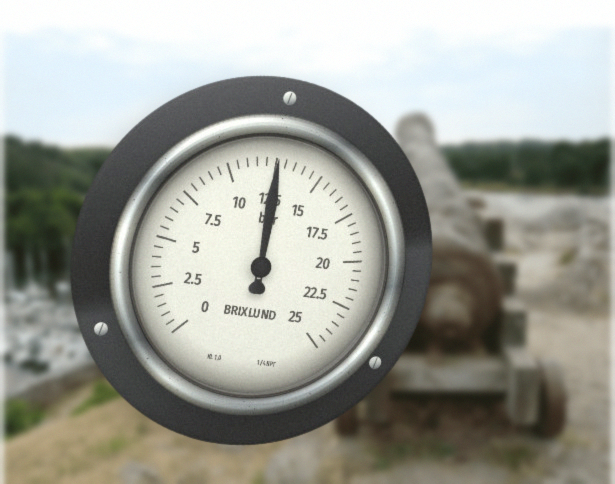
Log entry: 12.5 bar
